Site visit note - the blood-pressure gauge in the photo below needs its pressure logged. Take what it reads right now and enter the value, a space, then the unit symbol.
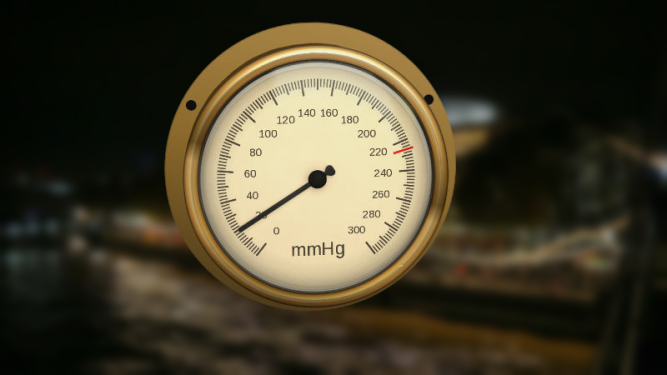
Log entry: 20 mmHg
